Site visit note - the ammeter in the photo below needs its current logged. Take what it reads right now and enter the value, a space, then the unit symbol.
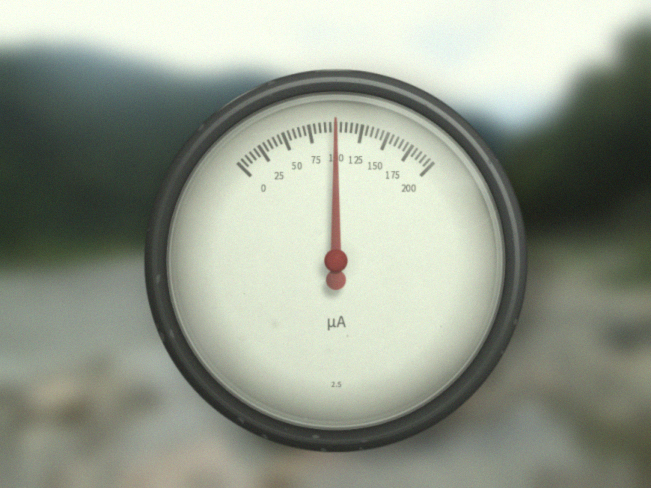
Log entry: 100 µA
